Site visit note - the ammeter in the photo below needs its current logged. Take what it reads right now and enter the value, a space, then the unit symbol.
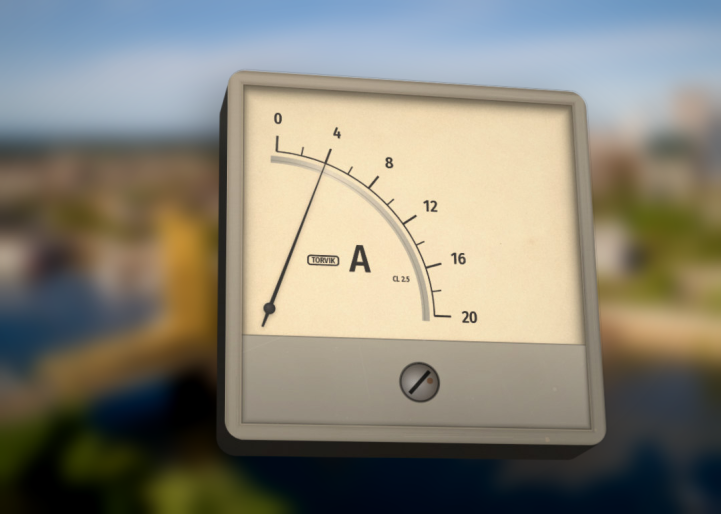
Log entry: 4 A
